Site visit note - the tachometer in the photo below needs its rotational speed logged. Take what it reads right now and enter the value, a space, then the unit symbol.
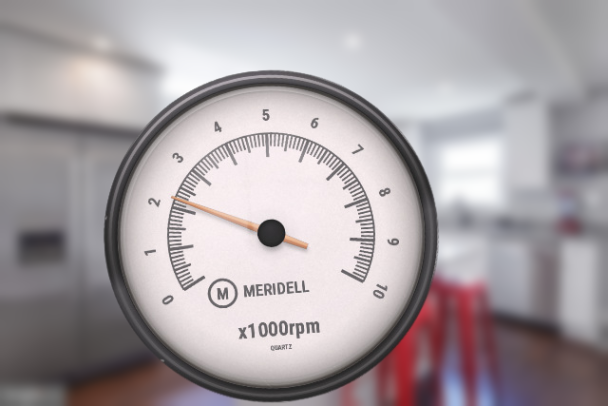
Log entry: 2200 rpm
